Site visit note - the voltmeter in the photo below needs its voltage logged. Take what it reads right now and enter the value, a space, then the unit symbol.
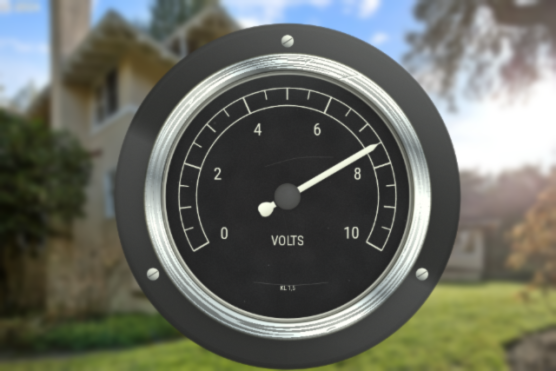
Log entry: 7.5 V
